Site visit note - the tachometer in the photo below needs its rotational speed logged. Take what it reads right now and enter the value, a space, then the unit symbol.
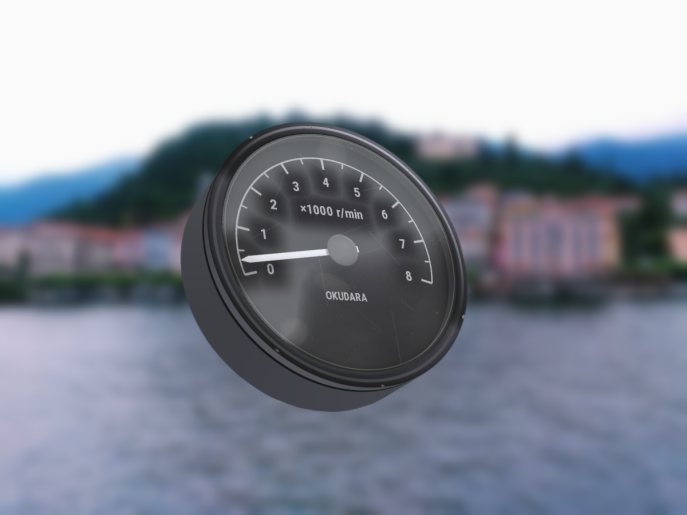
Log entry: 250 rpm
